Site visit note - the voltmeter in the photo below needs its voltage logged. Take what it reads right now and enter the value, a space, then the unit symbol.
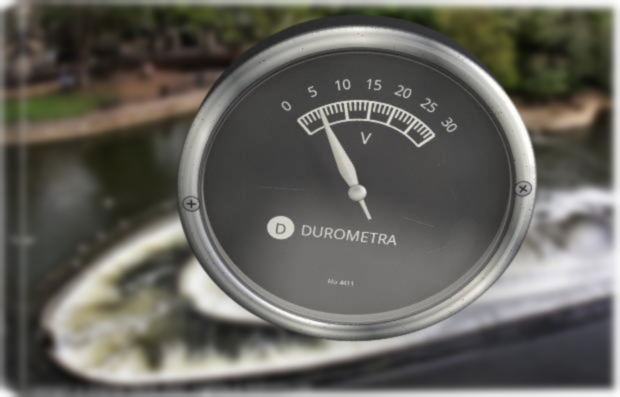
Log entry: 5 V
